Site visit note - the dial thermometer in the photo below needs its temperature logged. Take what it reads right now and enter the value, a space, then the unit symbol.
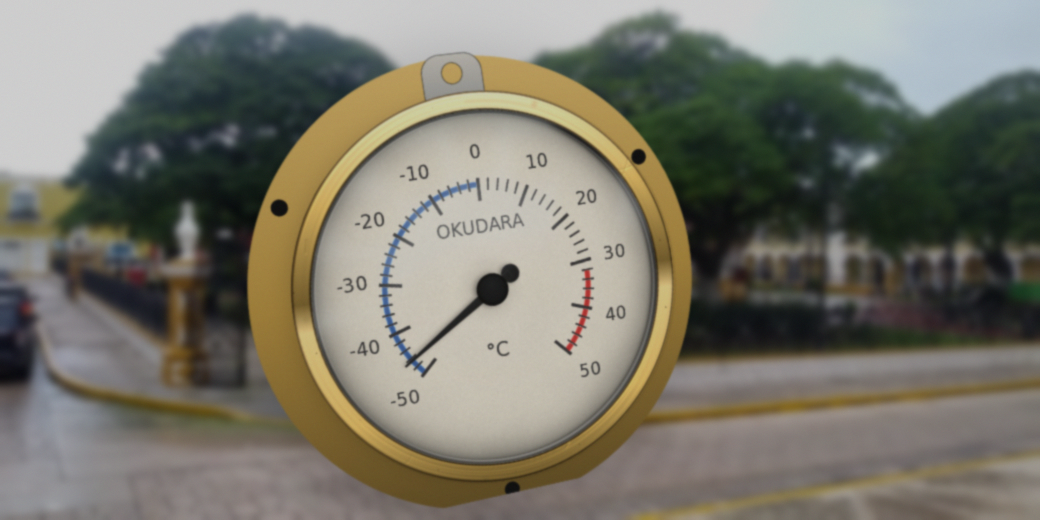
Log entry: -46 °C
